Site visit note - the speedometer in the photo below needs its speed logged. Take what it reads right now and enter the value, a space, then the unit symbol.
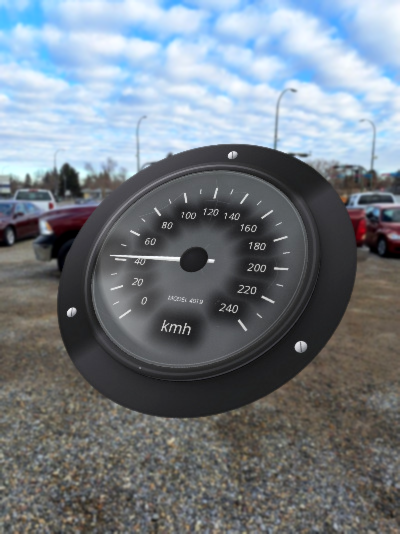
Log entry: 40 km/h
